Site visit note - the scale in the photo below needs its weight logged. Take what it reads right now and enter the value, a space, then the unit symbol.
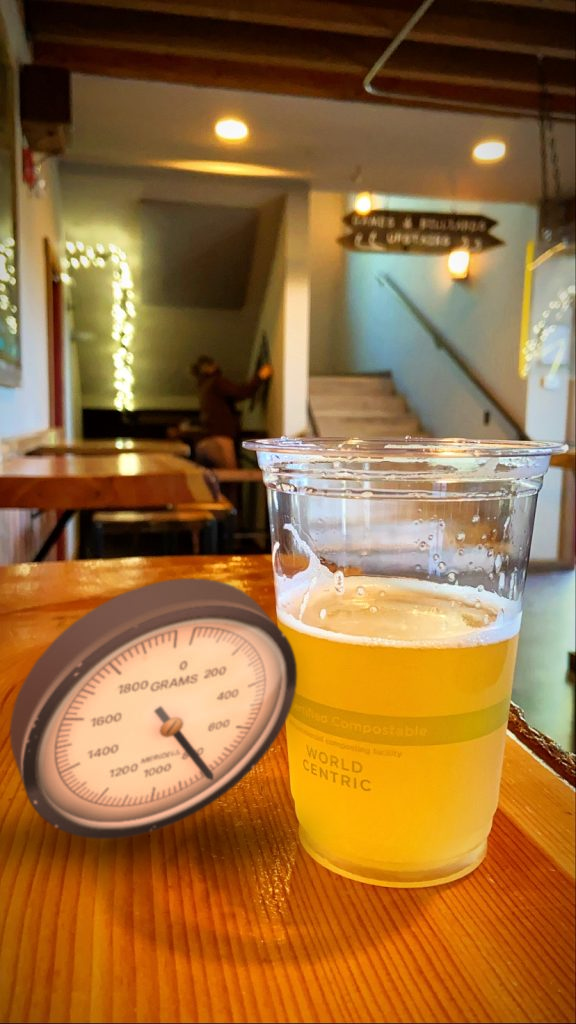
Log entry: 800 g
